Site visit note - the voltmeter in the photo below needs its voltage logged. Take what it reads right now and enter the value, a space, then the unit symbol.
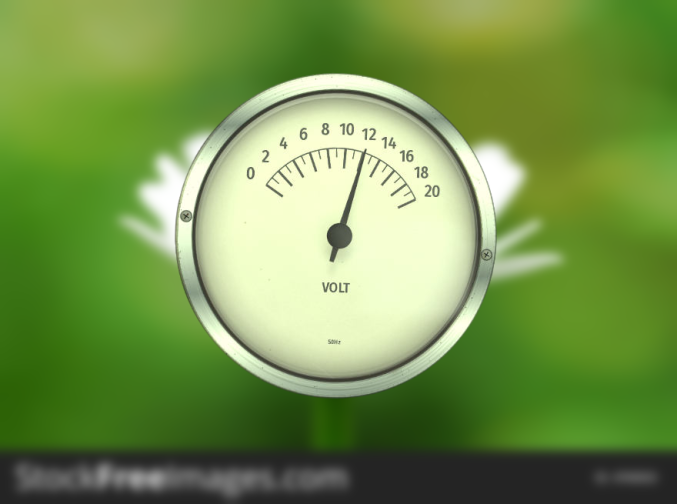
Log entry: 12 V
